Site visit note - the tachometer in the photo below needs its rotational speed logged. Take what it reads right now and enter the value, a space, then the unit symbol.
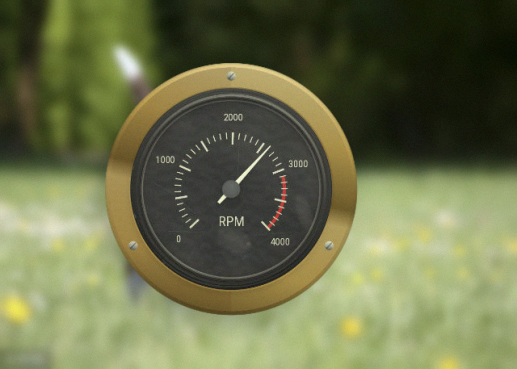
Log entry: 2600 rpm
